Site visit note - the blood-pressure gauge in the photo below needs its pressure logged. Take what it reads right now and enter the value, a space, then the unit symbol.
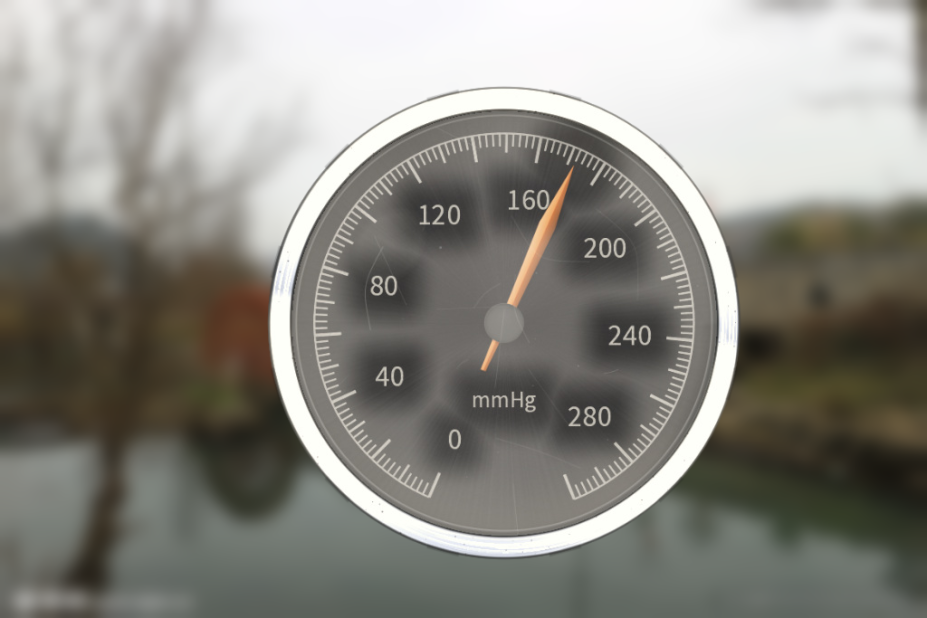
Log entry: 172 mmHg
